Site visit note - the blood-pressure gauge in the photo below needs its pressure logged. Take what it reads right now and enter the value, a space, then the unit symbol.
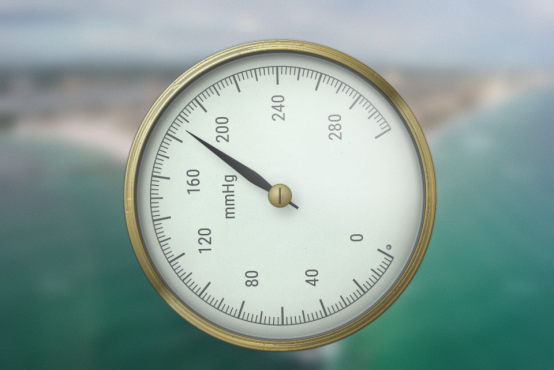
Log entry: 186 mmHg
